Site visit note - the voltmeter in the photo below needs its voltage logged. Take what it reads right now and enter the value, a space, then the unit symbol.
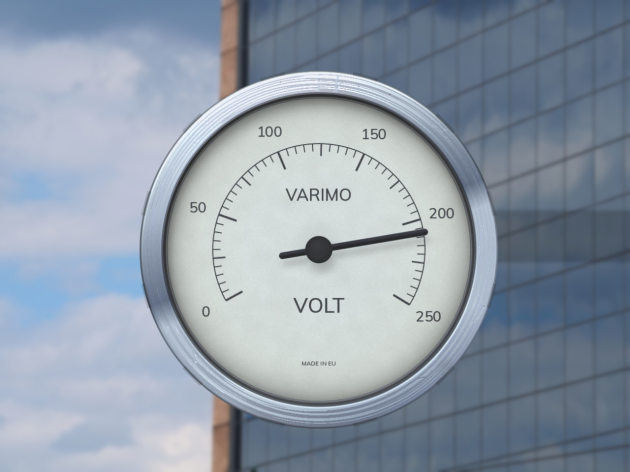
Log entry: 207.5 V
